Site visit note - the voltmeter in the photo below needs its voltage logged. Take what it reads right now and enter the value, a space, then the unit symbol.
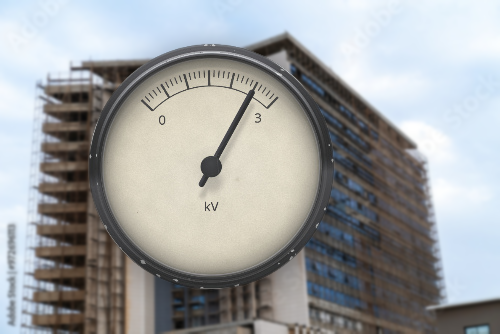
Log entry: 2.5 kV
